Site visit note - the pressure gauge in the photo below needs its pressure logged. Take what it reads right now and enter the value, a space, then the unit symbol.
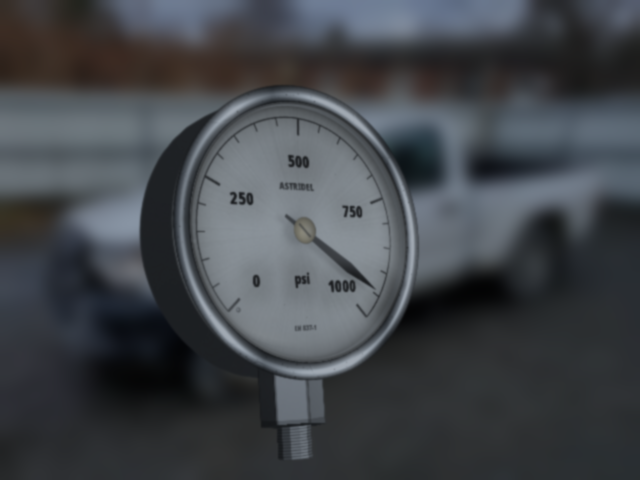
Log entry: 950 psi
